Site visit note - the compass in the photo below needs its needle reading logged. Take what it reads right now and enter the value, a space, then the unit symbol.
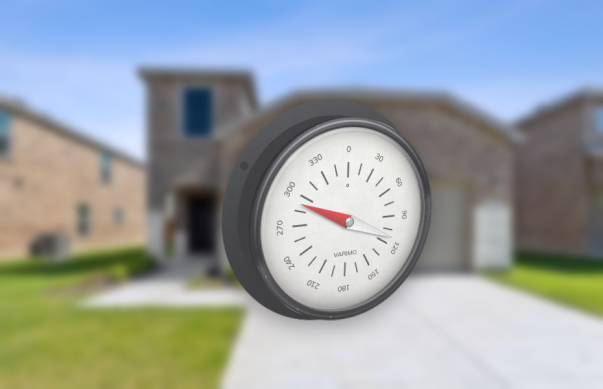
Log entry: 292.5 °
